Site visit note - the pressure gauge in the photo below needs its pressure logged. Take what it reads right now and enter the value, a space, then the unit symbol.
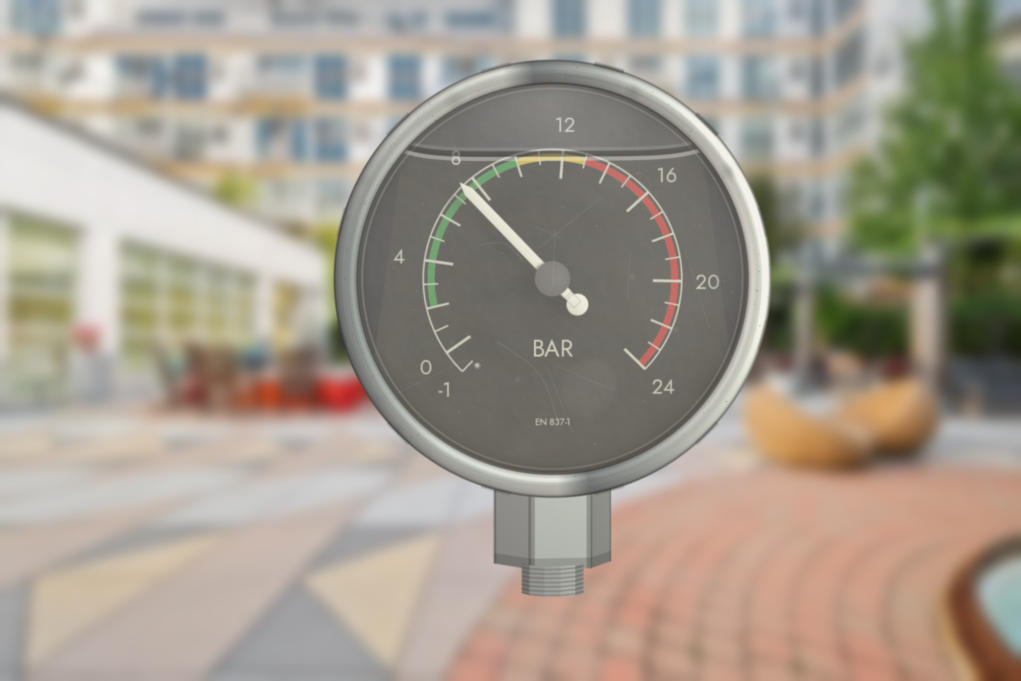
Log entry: 7.5 bar
